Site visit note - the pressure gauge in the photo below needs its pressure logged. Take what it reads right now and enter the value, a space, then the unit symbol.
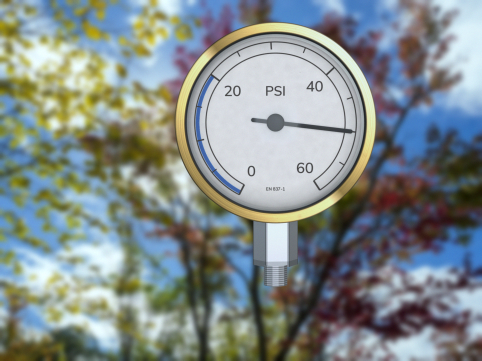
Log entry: 50 psi
